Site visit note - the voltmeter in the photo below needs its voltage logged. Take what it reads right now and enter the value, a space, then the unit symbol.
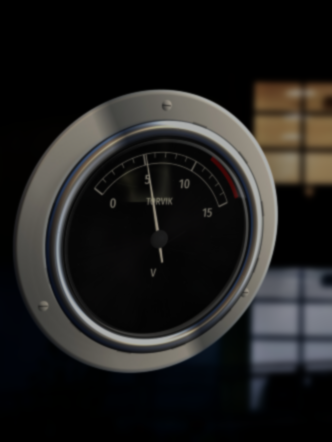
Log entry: 5 V
